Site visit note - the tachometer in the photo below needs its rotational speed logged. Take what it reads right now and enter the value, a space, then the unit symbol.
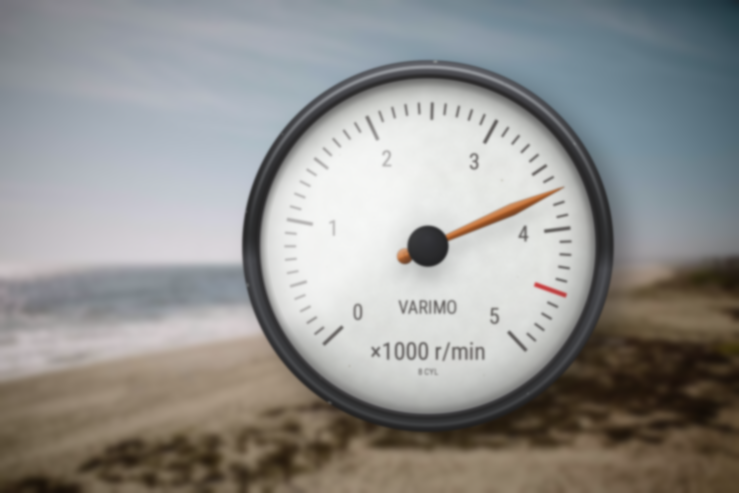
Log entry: 3700 rpm
